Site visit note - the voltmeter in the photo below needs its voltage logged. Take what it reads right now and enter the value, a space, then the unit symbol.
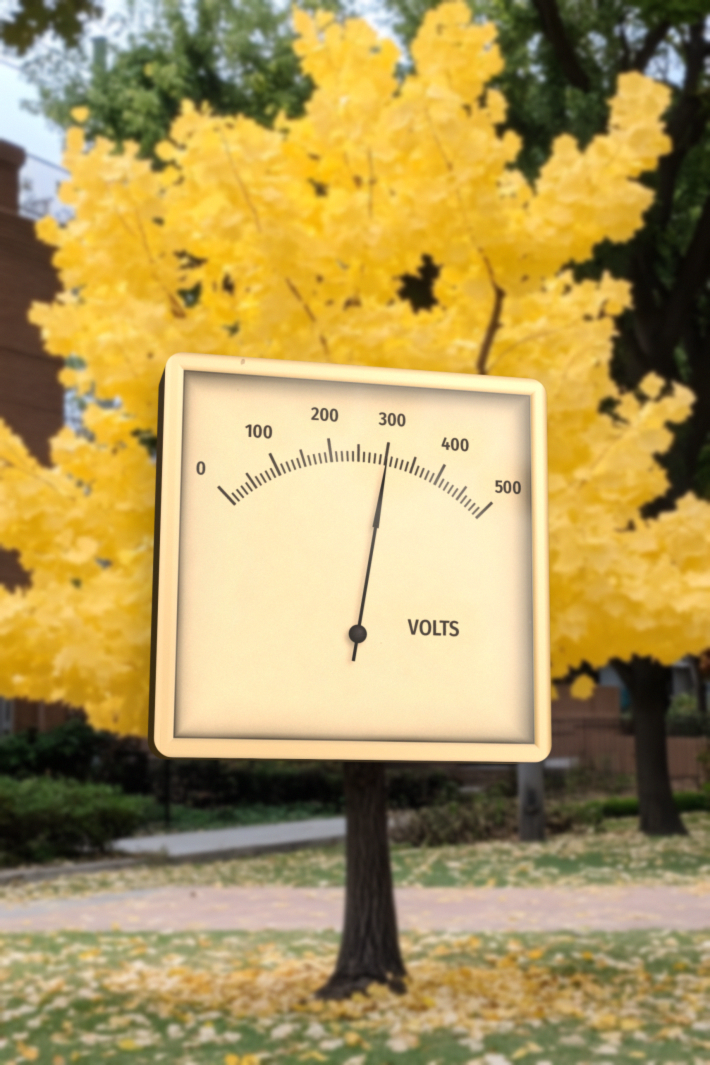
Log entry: 300 V
